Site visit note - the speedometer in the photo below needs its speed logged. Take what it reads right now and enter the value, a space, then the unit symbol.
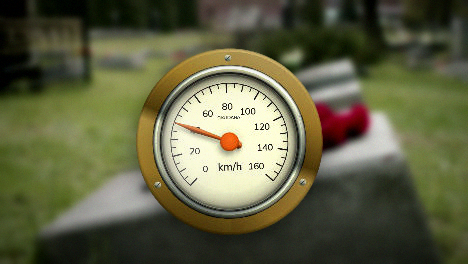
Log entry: 40 km/h
